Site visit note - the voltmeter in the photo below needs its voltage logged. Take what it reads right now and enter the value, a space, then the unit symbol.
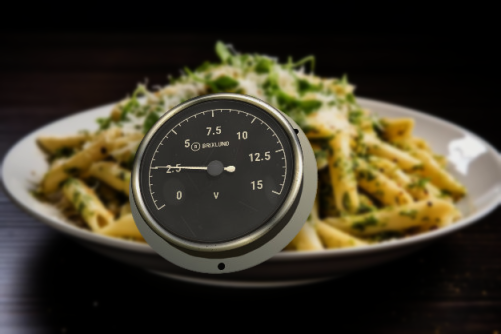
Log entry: 2.5 V
